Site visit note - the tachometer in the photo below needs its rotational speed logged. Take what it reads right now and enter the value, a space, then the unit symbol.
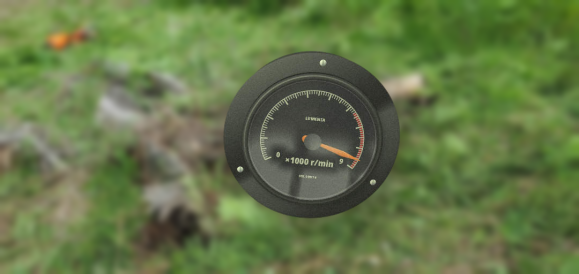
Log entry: 8500 rpm
